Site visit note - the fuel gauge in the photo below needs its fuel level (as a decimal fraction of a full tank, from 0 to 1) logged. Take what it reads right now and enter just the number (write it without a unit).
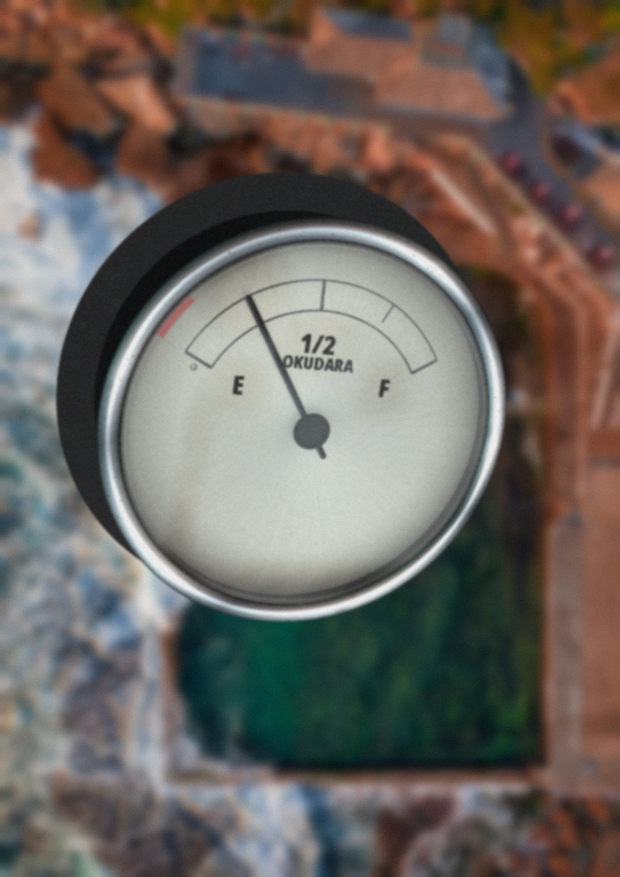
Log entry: 0.25
